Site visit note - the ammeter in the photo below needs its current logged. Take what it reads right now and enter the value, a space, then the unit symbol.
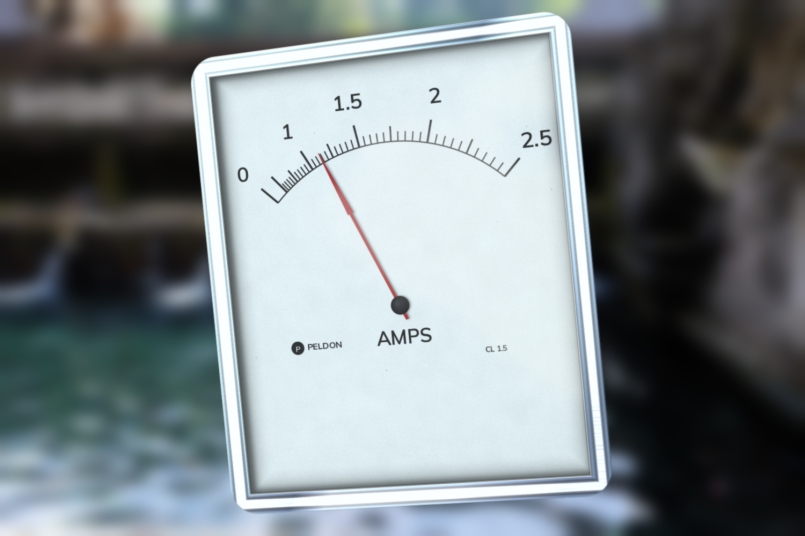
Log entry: 1.15 A
